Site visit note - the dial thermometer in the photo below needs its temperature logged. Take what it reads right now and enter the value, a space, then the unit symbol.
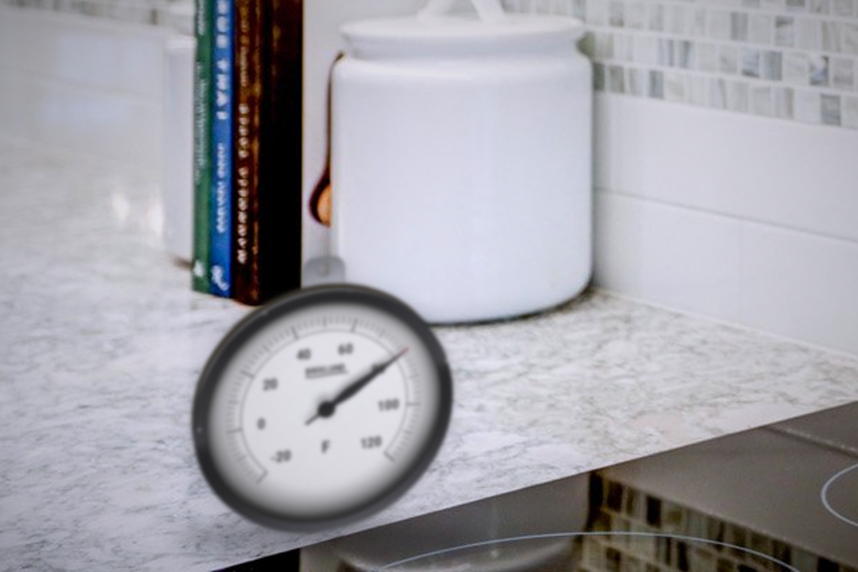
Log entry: 80 °F
